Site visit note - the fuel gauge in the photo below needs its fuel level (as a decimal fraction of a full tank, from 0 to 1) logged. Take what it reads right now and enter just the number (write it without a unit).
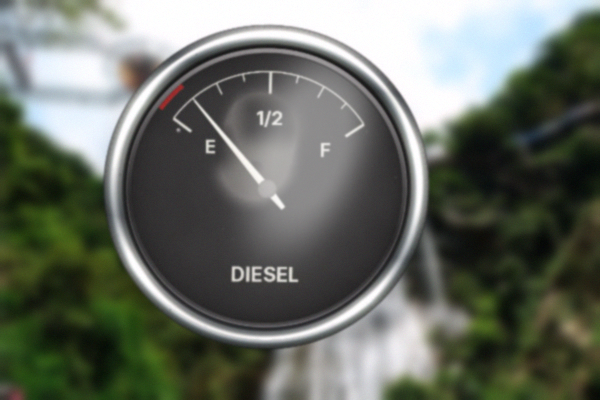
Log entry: 0.125
